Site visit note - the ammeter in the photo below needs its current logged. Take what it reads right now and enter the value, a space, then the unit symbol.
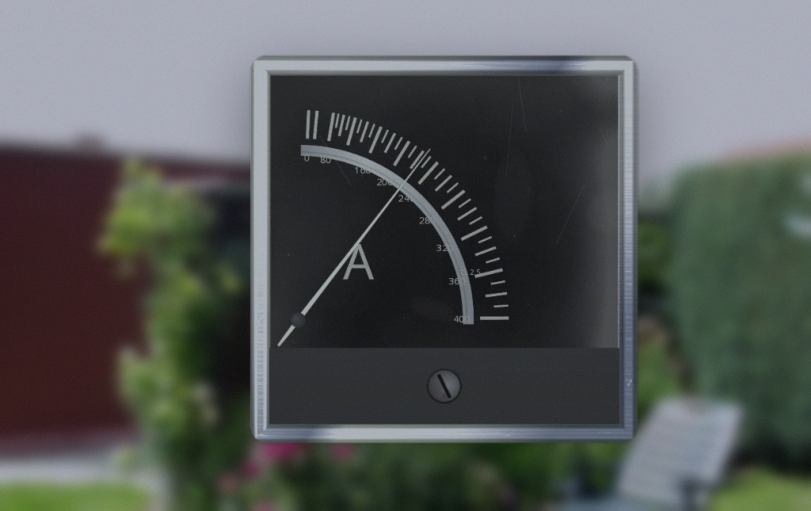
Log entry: 225 A
